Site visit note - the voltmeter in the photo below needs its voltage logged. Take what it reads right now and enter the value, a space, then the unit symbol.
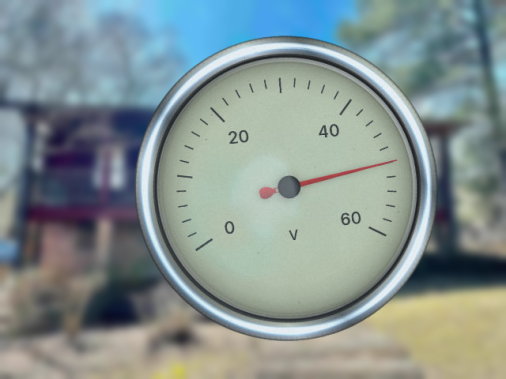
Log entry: 50 V
